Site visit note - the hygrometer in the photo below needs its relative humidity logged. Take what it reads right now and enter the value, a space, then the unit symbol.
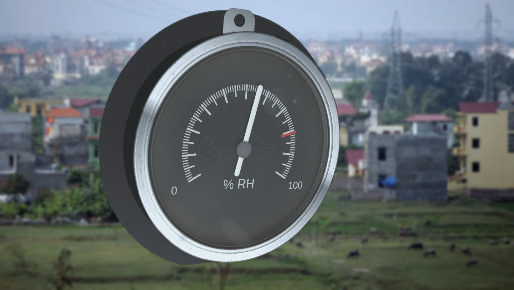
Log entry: 55 %
